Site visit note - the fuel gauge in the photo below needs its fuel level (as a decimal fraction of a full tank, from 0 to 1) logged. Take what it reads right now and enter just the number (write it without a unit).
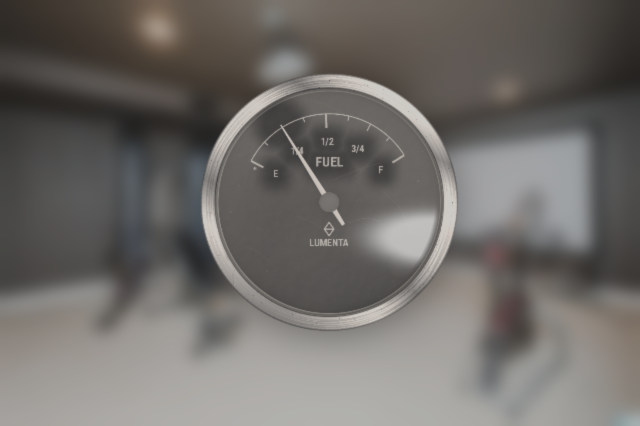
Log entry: 0.25
